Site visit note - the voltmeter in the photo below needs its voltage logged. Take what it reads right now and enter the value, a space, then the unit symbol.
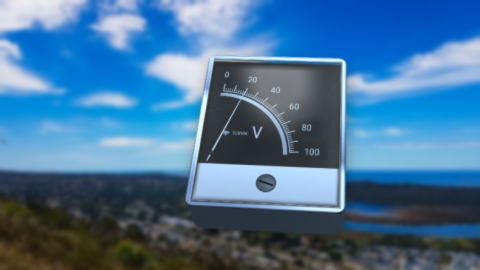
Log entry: 20 V
